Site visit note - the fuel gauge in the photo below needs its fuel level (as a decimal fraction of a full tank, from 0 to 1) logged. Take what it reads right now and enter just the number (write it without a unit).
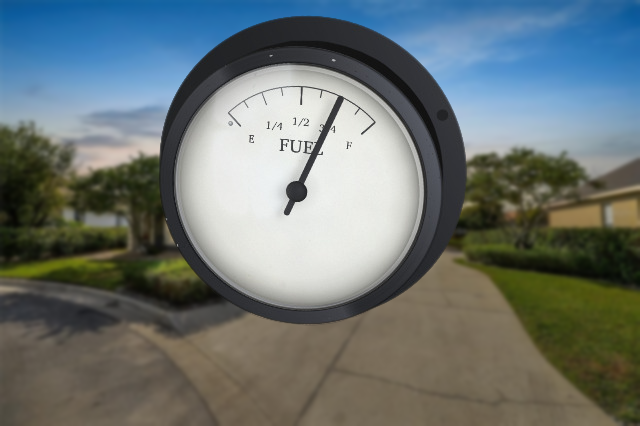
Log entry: 0.75
